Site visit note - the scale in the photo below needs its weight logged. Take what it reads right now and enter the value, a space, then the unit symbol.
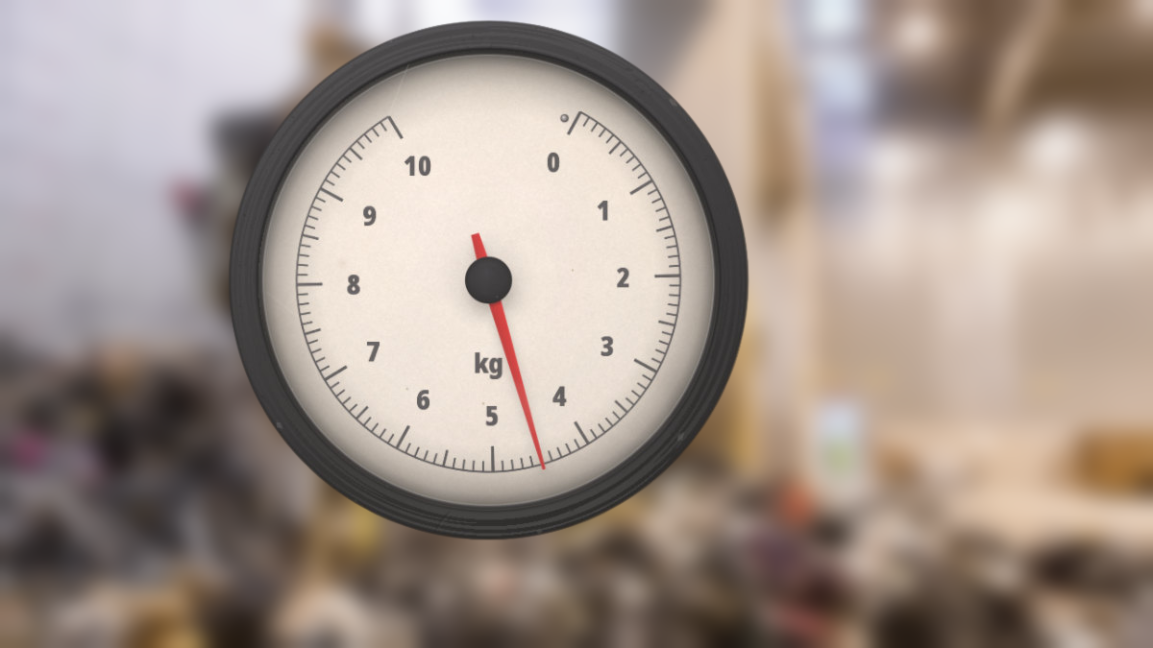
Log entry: 4.5 kg
